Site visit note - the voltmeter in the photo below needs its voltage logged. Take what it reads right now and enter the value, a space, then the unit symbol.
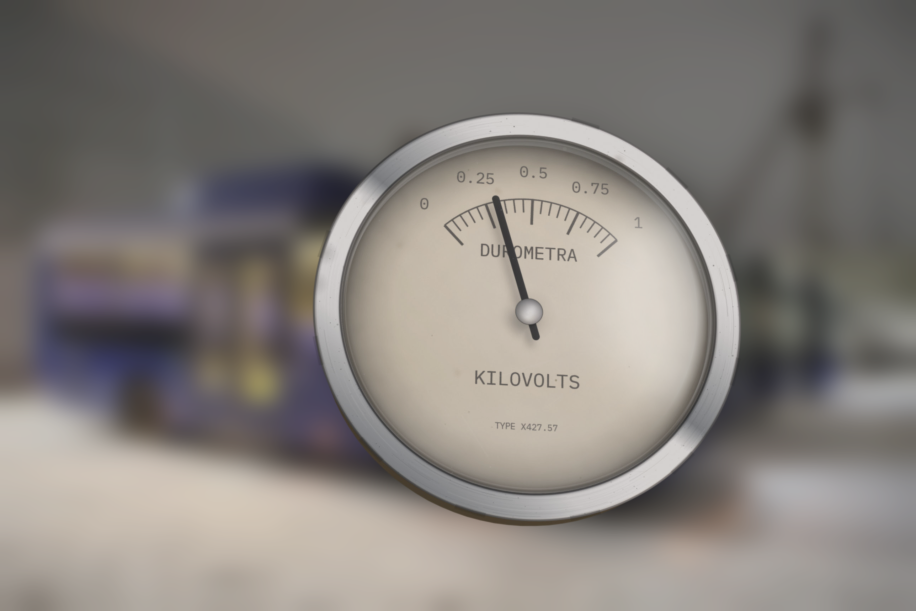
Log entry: 0.3 kV
